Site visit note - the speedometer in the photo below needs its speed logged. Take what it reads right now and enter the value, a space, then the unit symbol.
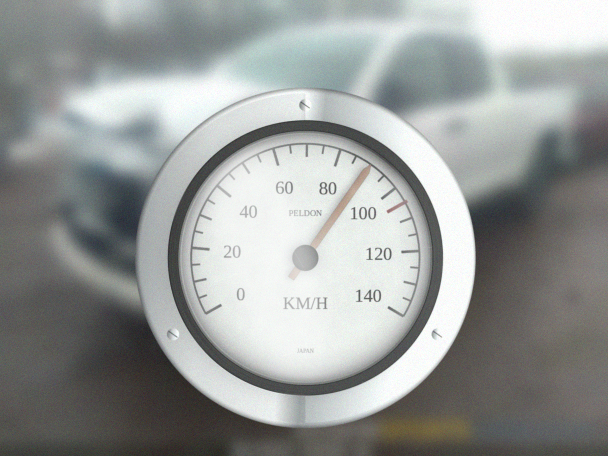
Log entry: 90 km/h
